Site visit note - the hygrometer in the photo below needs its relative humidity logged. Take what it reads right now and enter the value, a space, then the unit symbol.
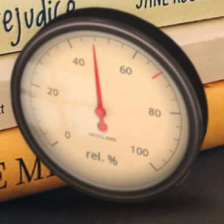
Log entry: 48 %
